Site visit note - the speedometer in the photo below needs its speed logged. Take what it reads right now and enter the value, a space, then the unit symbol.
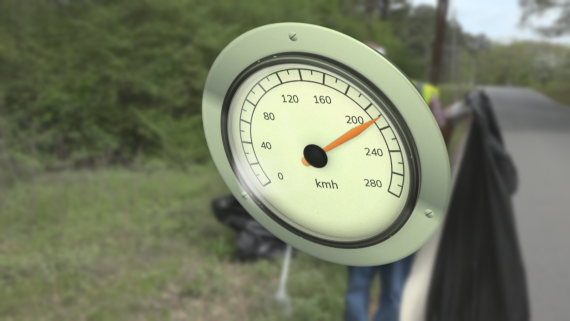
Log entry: 210 km/h
